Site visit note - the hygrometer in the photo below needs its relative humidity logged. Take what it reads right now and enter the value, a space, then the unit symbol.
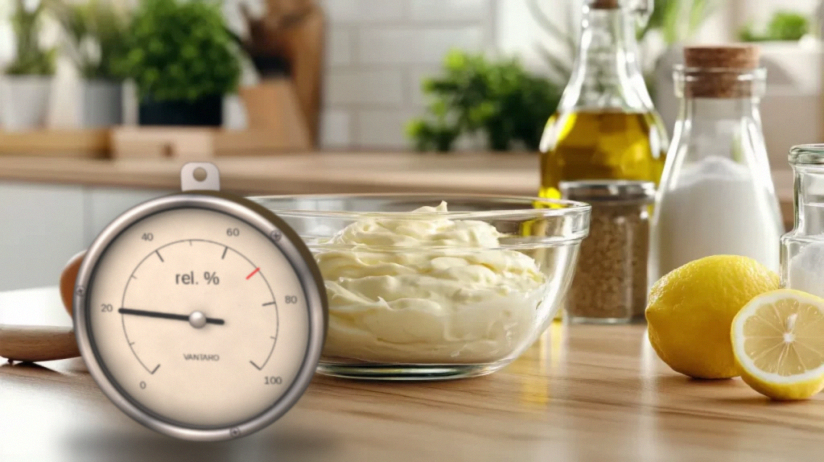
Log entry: 20 %
